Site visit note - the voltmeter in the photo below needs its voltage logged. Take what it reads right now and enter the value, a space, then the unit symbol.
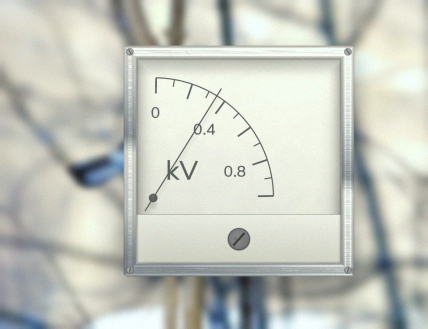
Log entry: 0.35 kV
